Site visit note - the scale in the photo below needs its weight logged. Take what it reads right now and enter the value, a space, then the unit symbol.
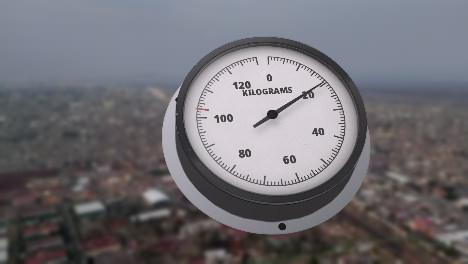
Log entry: 20 kg
